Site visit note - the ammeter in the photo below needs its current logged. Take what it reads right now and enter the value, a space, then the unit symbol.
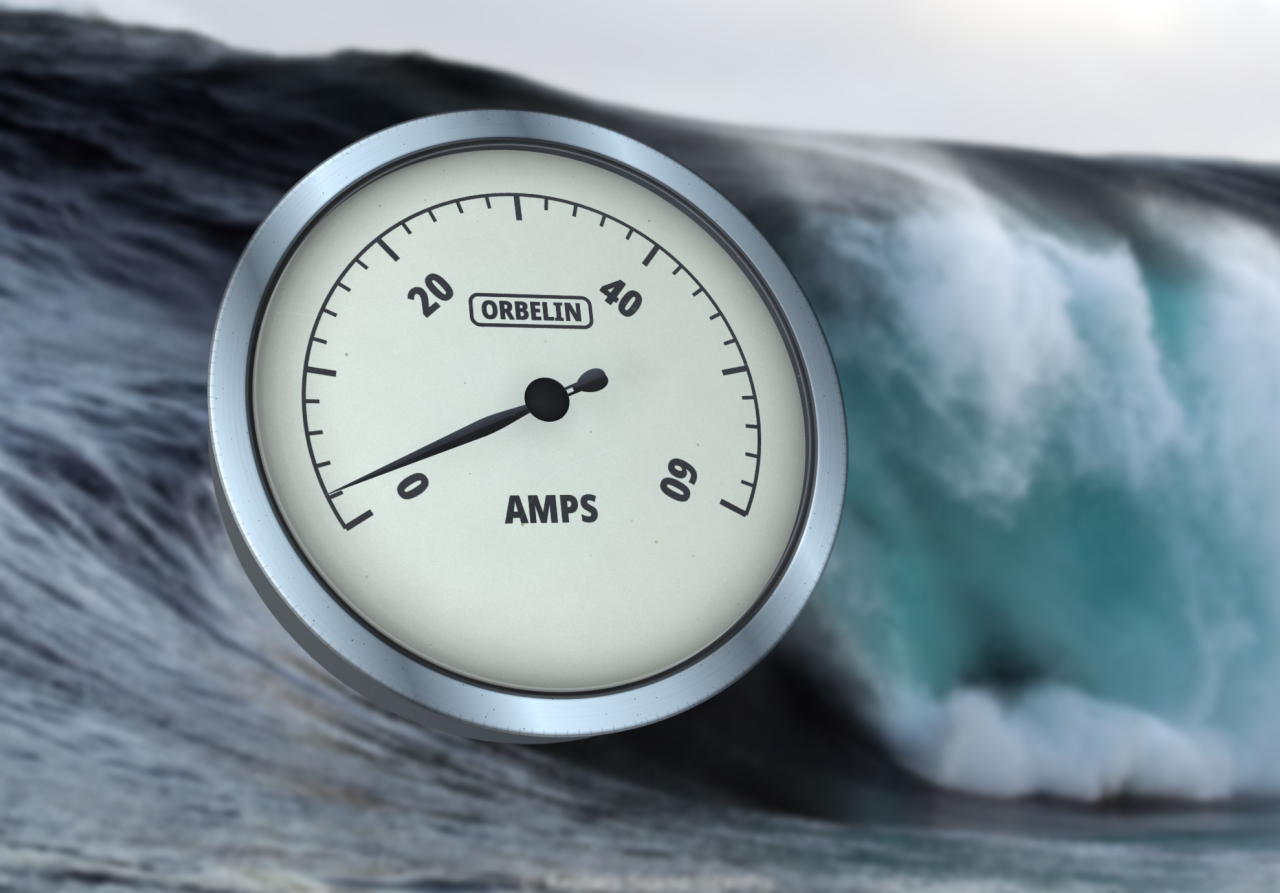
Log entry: 2 A
